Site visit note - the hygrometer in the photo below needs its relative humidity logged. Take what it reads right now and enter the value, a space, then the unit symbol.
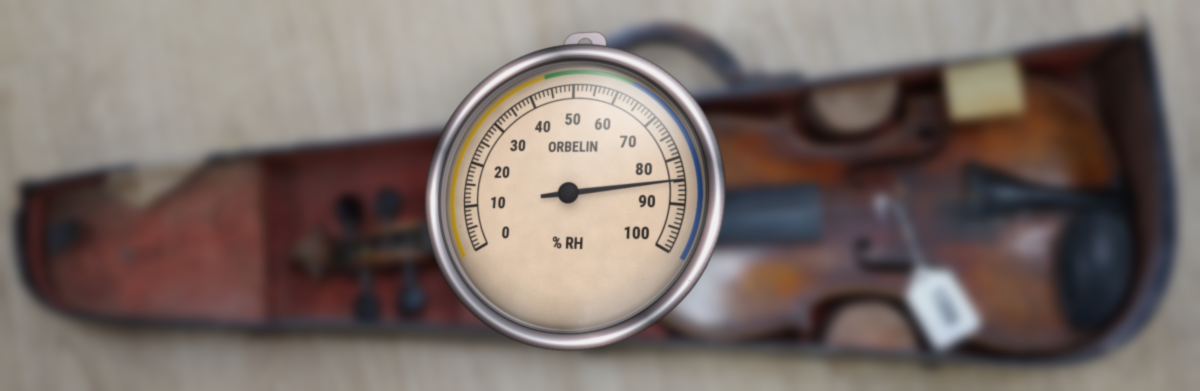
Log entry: 85 %
